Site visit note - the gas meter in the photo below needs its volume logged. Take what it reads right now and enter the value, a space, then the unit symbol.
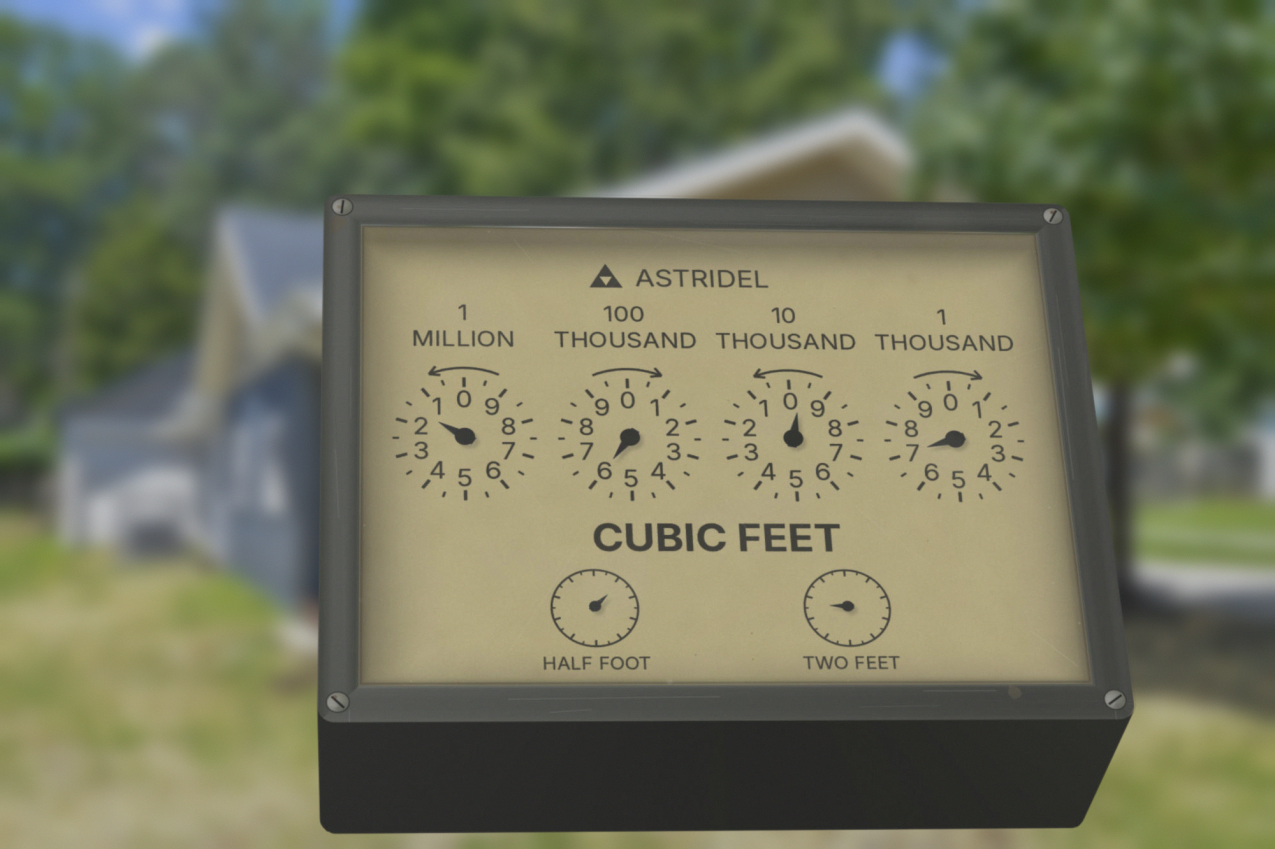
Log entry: 159700 ft³
